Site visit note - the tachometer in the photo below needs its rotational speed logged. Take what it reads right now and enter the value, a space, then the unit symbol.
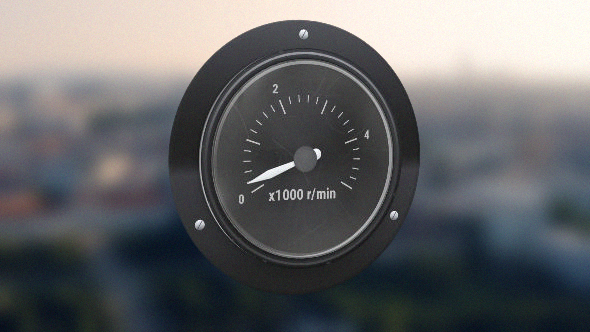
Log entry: 200 rpm
